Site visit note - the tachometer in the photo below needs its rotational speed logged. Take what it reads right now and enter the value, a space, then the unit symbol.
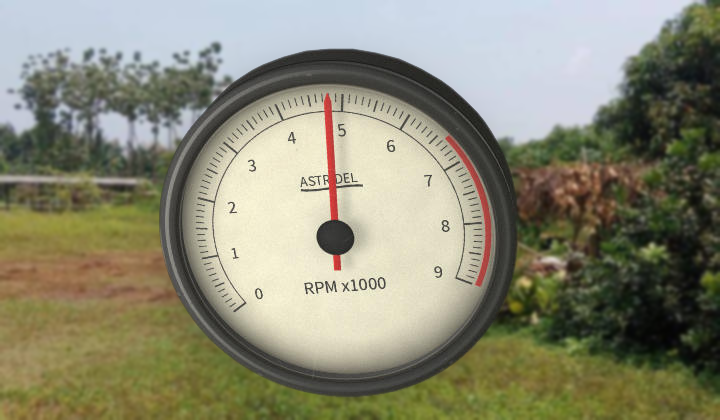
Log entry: 4800 rpm
